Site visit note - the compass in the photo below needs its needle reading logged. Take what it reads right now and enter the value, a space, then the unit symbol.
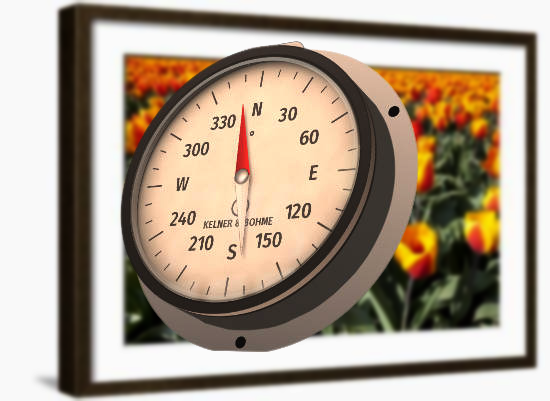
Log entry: 350 °
